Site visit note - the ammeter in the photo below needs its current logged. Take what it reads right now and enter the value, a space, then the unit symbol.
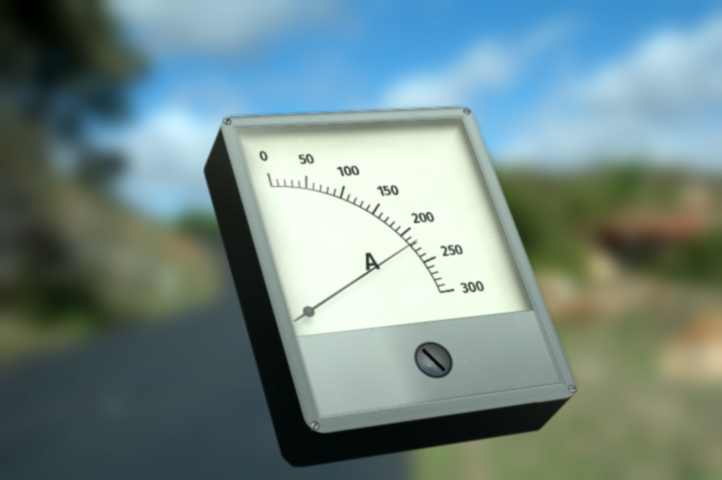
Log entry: 220 A
